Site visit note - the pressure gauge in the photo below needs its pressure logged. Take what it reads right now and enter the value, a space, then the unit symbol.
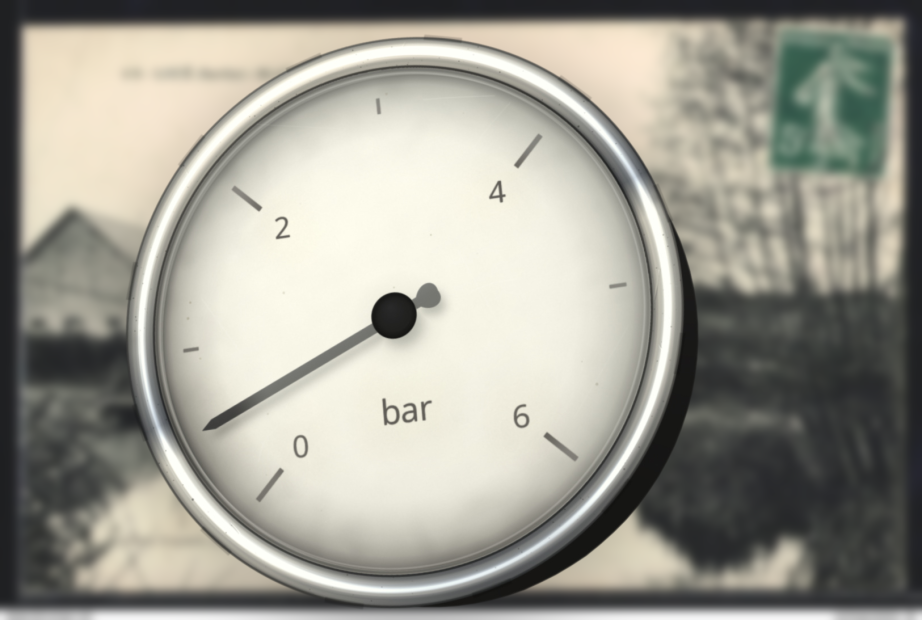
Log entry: 0.5 bar
